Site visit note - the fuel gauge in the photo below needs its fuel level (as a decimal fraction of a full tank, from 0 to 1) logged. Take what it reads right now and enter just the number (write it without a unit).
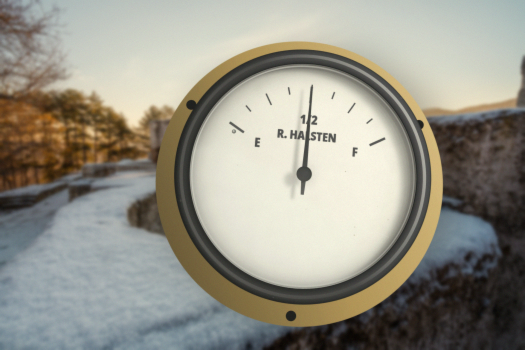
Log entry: 0.5
